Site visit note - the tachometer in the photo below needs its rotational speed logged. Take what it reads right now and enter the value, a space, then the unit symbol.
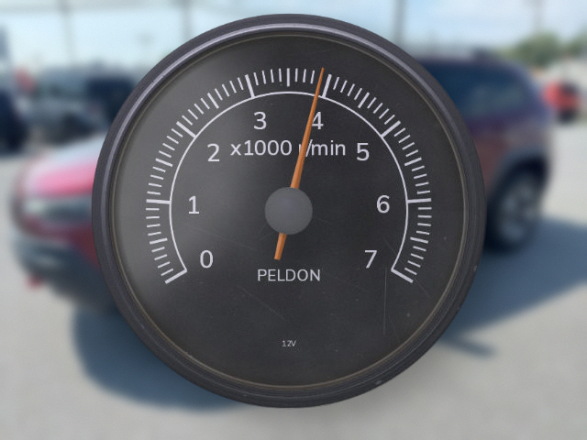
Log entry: 3900 rpm
